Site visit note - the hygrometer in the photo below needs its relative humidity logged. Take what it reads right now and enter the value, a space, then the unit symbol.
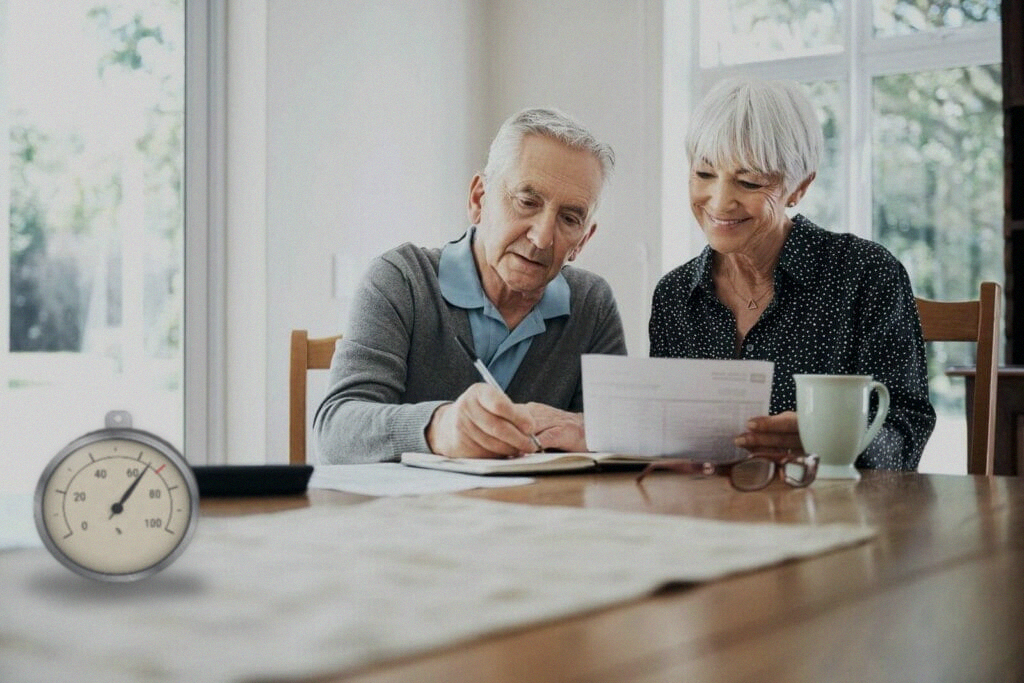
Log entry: 65 %
